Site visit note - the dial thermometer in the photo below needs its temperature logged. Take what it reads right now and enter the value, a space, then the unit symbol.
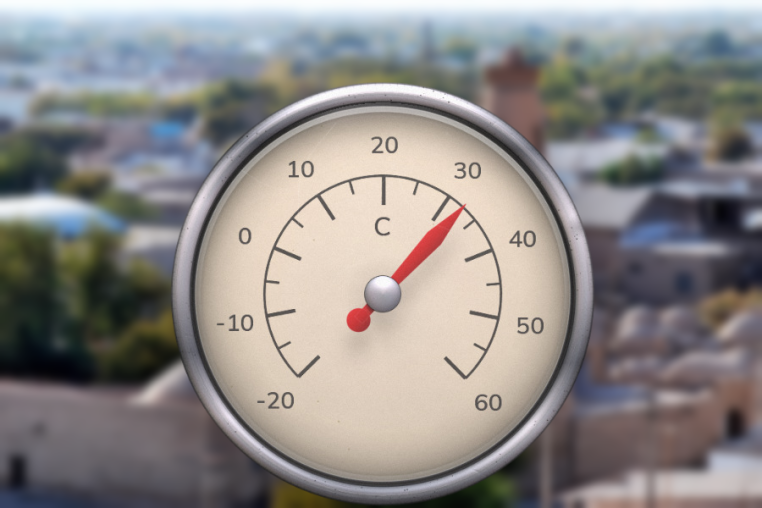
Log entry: 32.5 °C
